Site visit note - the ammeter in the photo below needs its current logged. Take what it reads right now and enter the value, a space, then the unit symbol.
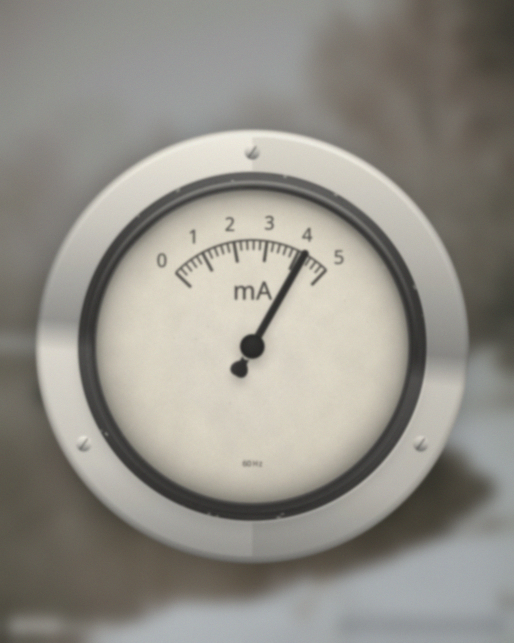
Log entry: 4.2 mA
